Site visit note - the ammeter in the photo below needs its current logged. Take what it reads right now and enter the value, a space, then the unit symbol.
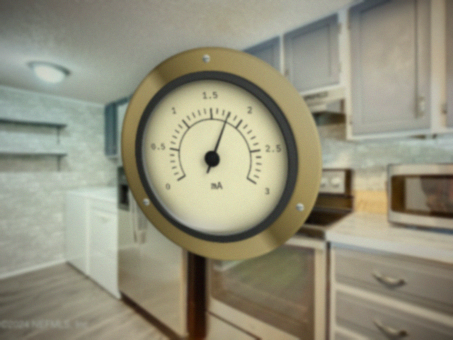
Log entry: 1.8 mA
